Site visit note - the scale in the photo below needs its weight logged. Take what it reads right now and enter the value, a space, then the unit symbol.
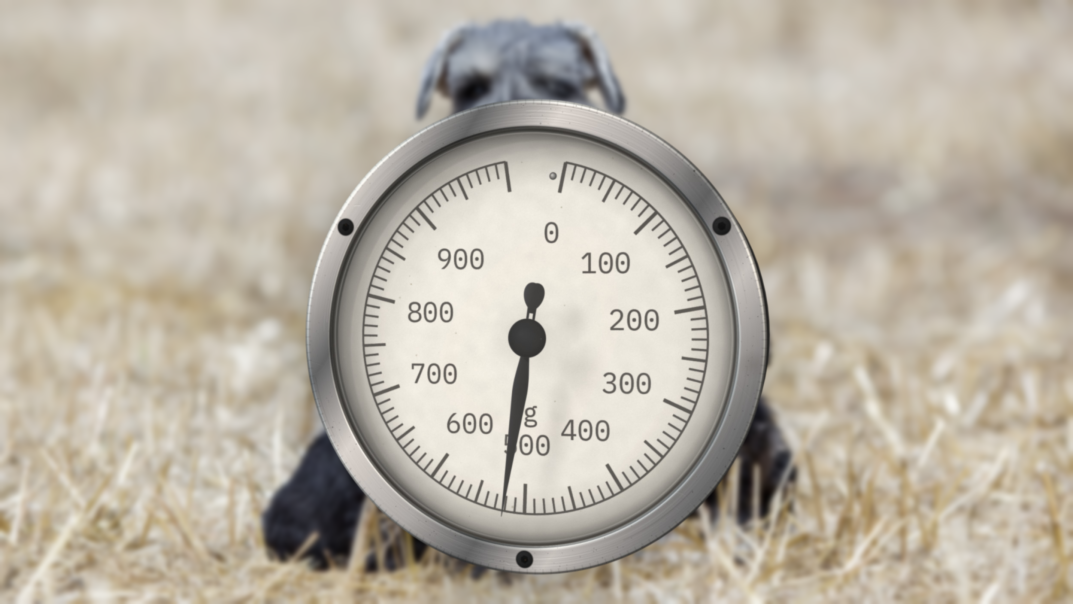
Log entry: 520 g
